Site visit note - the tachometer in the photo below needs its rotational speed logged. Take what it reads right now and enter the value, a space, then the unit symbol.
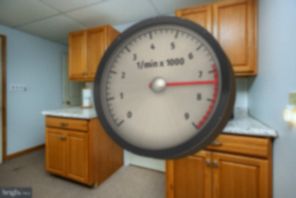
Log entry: 7400 rpm
